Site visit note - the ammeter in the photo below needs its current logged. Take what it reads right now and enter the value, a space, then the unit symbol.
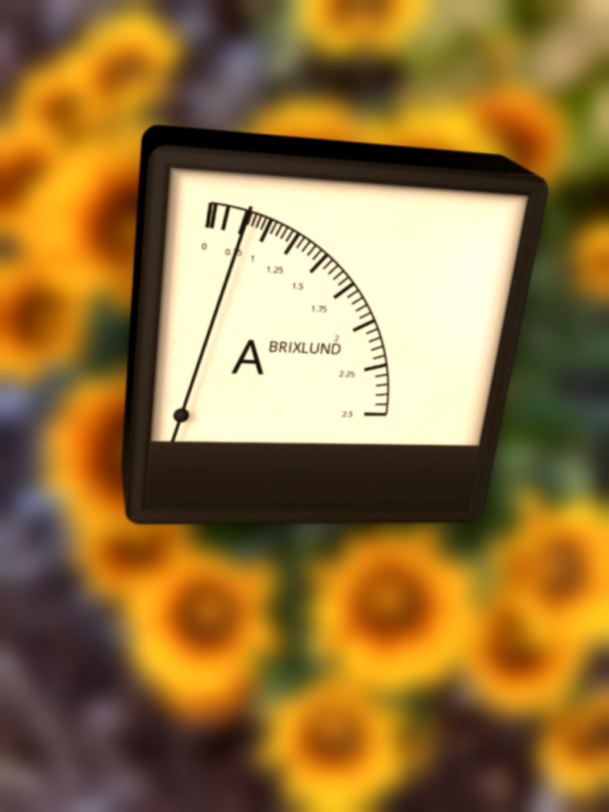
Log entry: 0.75 A
